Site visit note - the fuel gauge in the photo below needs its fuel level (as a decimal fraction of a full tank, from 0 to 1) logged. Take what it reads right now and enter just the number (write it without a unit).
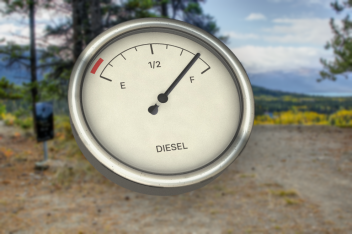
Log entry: 0.875
